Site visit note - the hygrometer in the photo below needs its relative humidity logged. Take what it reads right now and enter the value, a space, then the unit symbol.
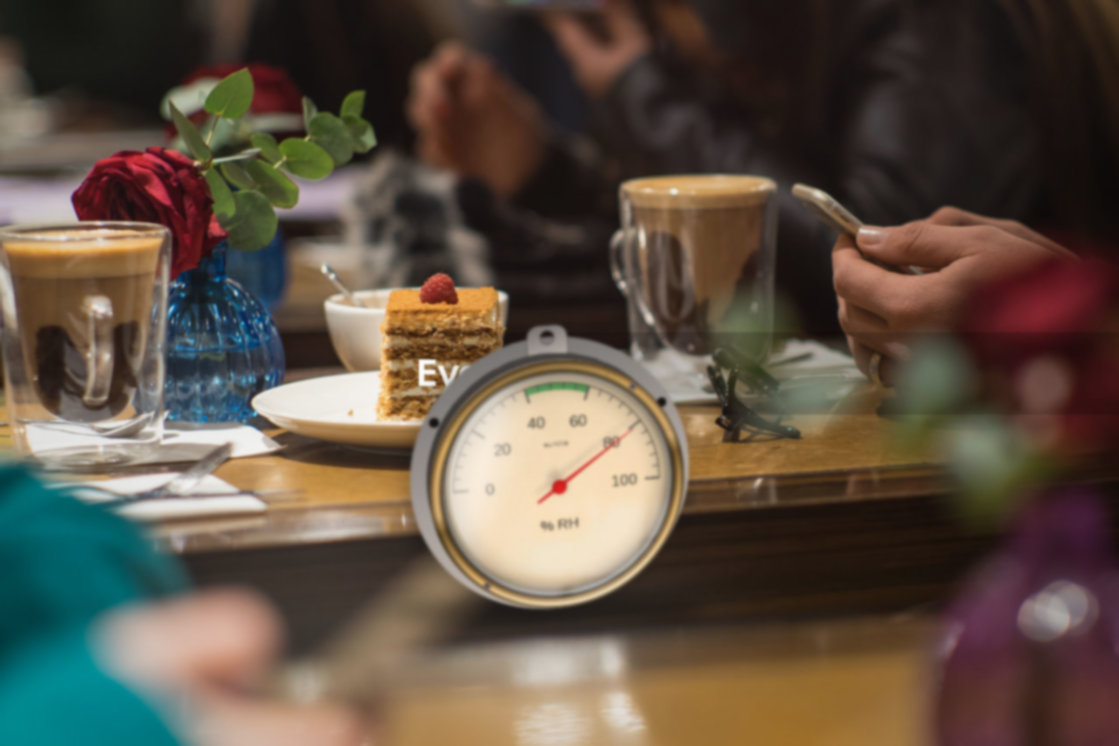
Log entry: 80 %
